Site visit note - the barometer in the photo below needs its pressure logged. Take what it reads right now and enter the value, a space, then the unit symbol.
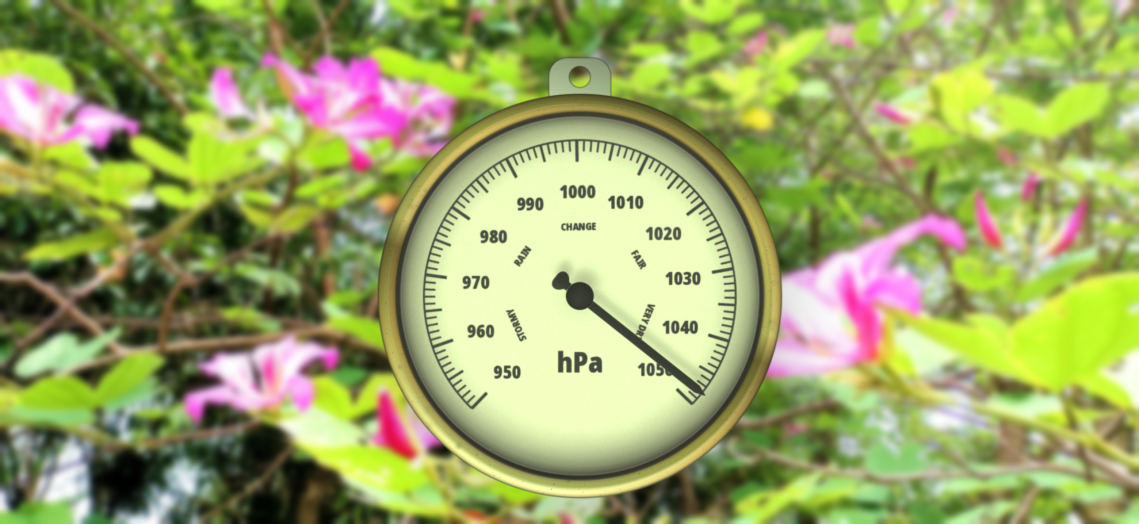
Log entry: 1048 hPa
